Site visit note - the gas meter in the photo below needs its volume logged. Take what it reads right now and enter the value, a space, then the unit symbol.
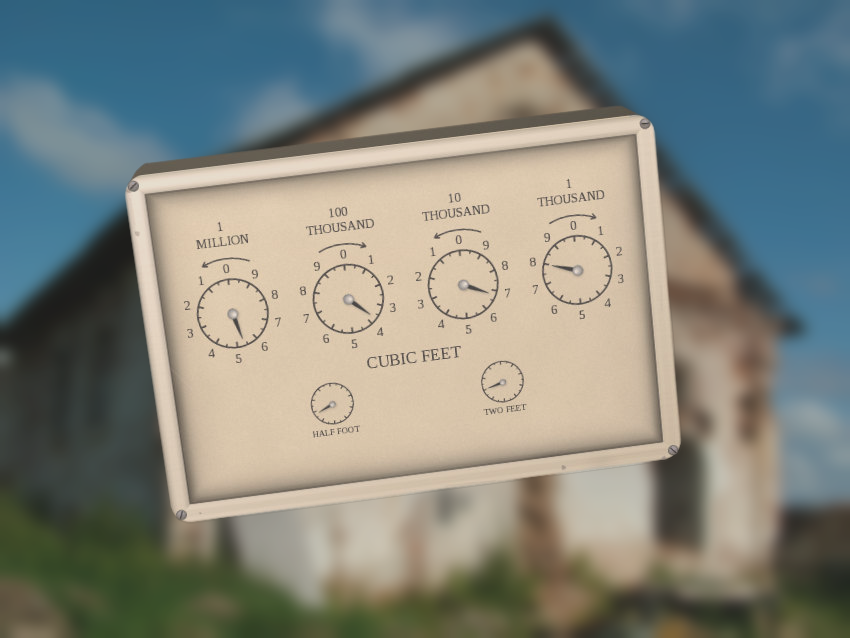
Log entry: 536800 ft³
